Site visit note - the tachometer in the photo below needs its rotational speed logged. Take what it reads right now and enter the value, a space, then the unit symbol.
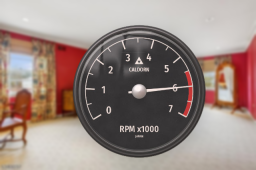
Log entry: 6000 rpm
